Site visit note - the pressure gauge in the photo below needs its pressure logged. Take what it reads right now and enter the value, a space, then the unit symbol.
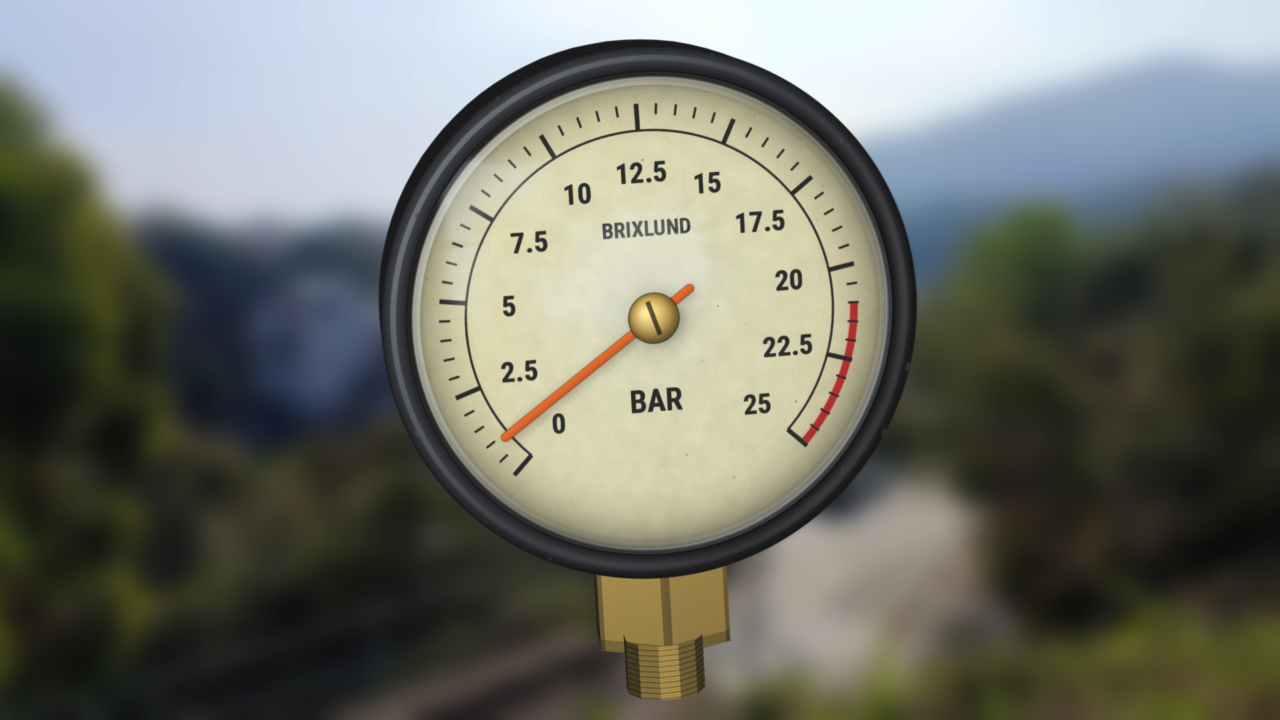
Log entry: 1 bar
